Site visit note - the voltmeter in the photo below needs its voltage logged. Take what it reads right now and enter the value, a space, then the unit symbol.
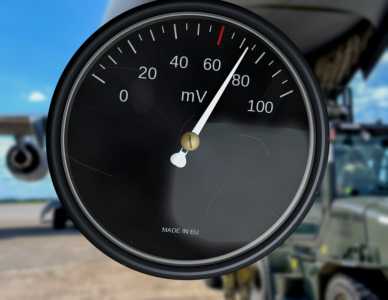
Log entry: 72.5 mV
